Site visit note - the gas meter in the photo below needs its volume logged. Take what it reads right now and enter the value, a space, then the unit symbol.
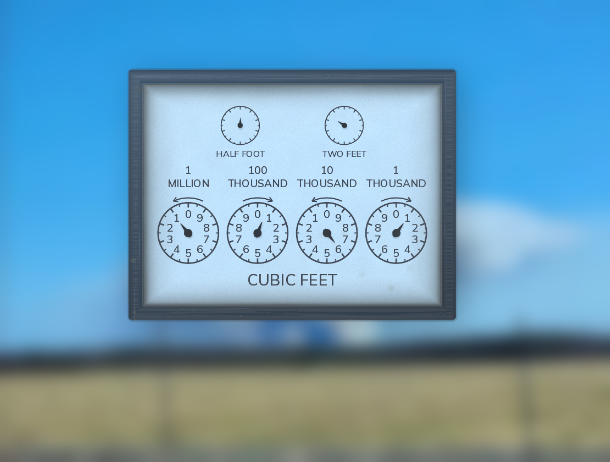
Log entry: 106100 ft³
